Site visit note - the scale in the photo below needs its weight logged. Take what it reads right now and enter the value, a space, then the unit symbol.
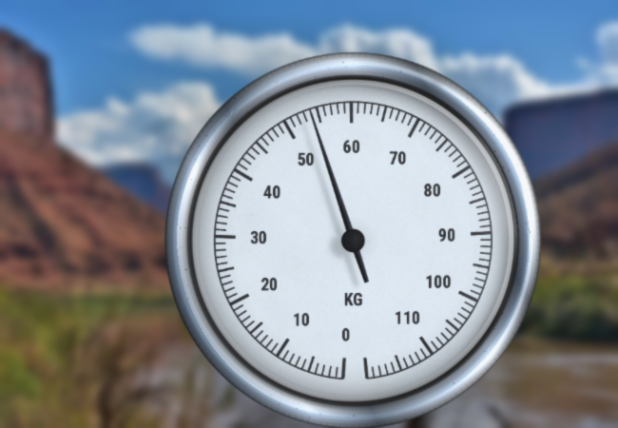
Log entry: 54 kg
